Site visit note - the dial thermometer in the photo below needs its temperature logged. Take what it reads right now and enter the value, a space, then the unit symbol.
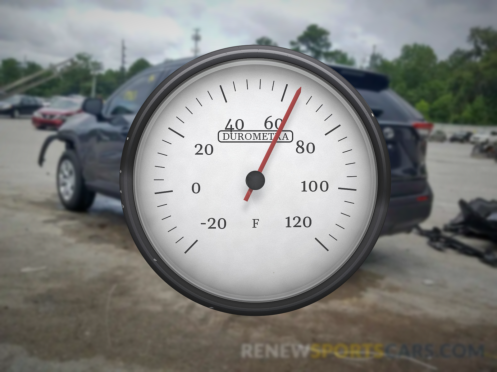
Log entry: 64 °F
